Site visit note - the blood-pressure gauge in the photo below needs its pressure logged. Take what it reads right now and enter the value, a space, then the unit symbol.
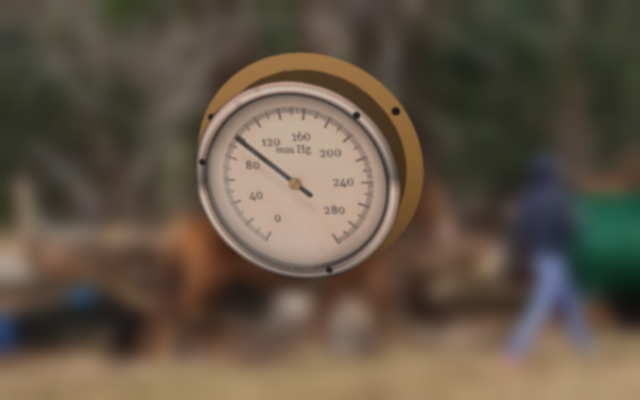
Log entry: 100 mmHg
